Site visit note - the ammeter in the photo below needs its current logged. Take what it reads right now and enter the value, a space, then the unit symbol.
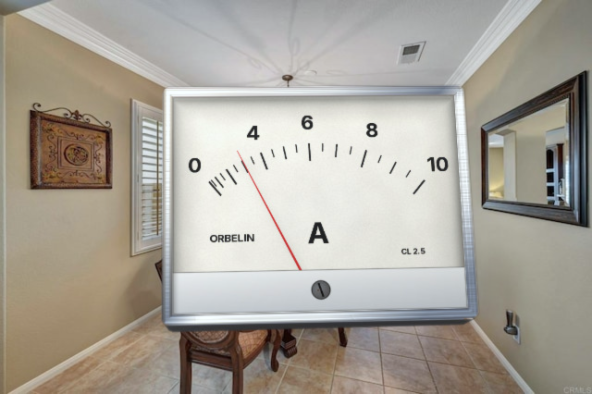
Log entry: 3 A
